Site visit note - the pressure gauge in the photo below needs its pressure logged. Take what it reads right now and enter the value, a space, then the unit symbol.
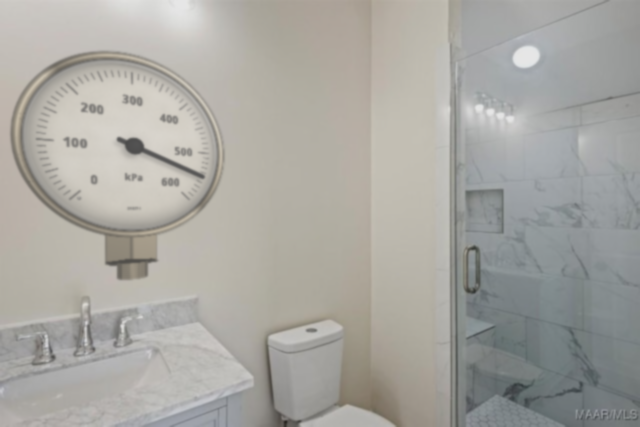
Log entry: 550 kPa
